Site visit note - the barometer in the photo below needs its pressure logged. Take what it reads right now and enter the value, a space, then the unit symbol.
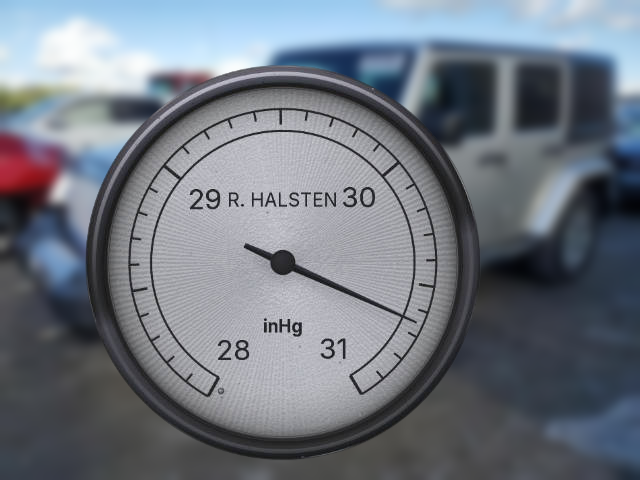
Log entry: 30.65 inHg
